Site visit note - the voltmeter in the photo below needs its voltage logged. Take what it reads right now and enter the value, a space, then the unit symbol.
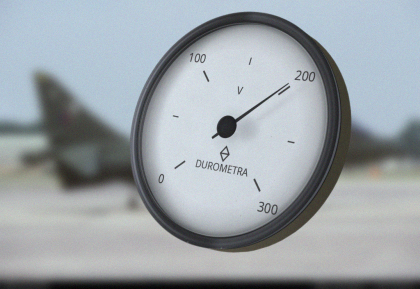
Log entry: 200 V
